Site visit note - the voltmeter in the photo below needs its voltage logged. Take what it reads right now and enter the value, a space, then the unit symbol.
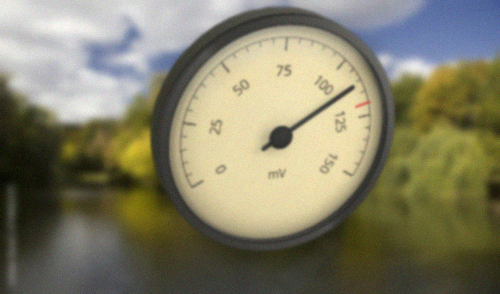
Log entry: 110 mV
